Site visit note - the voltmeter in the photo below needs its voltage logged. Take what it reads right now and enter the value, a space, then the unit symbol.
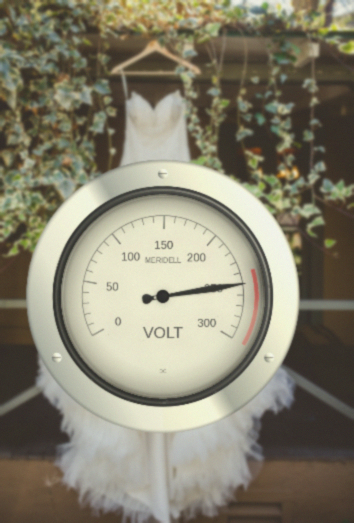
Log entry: 250 V
